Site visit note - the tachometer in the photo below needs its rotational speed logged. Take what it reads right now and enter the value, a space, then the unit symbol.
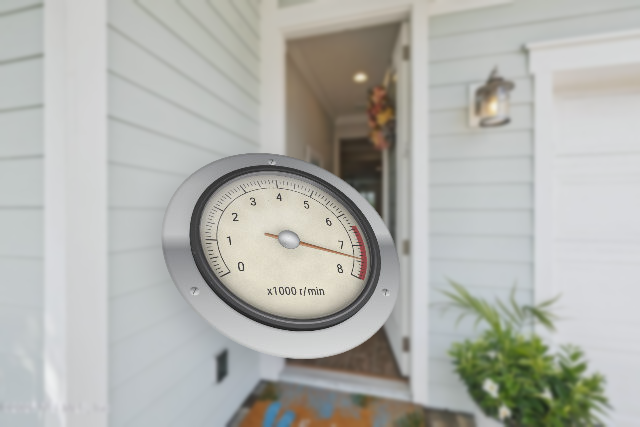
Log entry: 7500 rpm
